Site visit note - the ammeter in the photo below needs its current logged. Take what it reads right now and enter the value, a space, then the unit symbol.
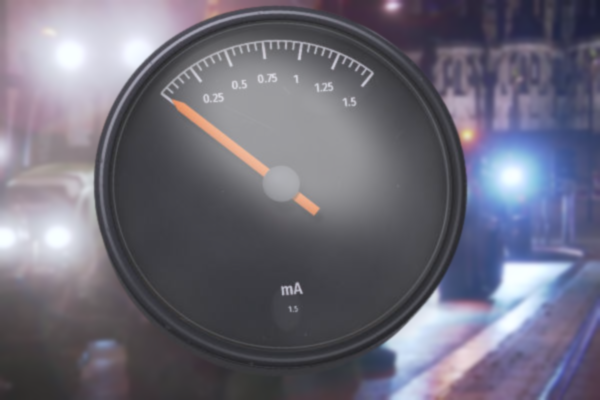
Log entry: 0 mA
